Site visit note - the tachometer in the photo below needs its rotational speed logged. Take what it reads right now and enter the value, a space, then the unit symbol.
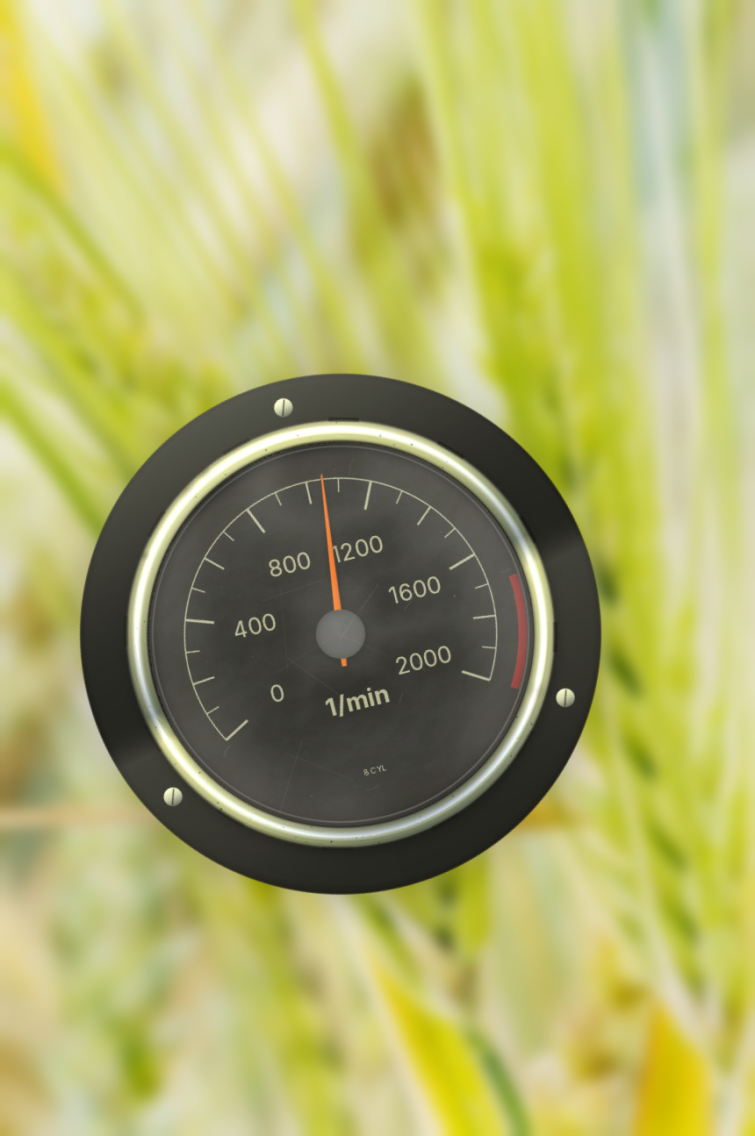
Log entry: 1050 rpm
